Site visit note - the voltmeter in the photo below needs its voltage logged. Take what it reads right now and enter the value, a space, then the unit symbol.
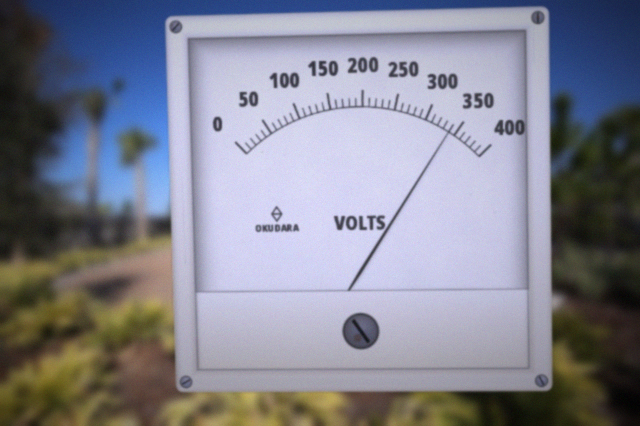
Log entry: 340 V
